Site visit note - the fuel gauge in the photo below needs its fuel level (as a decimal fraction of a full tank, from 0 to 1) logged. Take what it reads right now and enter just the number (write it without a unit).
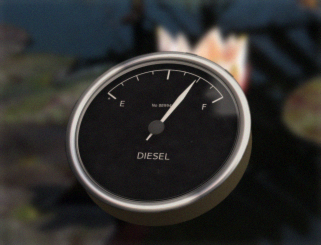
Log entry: 0.75
